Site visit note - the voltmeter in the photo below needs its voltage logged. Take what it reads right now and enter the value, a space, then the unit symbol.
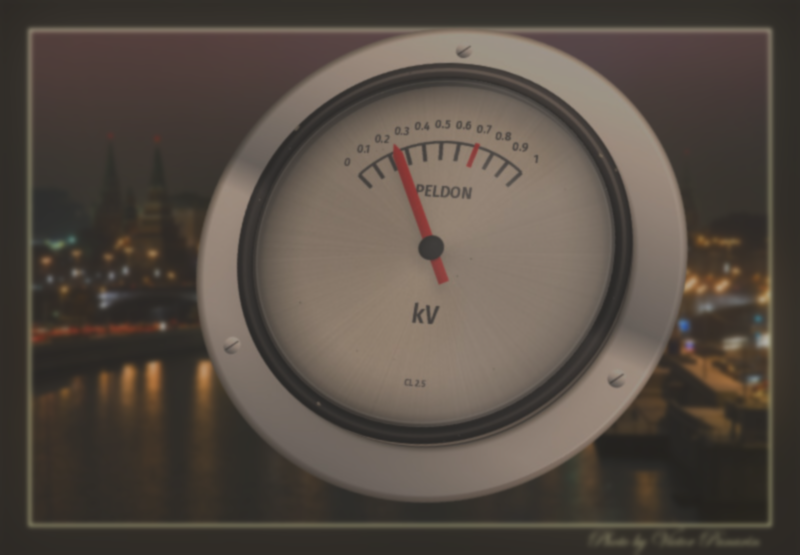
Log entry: 0.25 kV
